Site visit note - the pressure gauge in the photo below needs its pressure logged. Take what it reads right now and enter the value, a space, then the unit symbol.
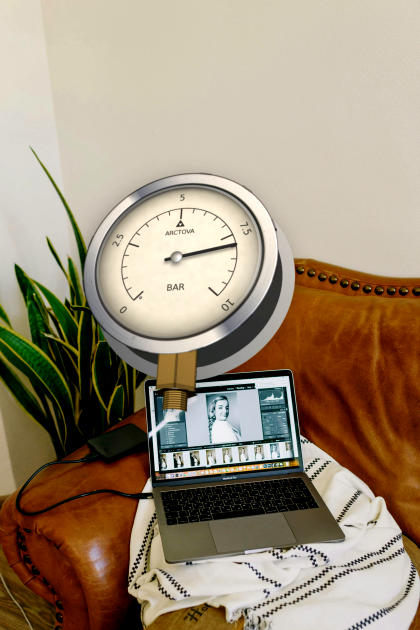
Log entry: 8 bar
